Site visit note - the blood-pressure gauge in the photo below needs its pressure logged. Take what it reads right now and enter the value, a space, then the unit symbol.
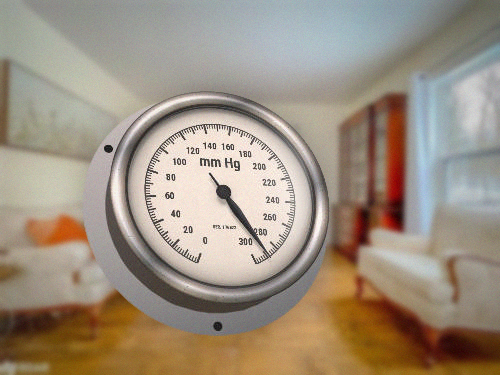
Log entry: 290 mmHg
